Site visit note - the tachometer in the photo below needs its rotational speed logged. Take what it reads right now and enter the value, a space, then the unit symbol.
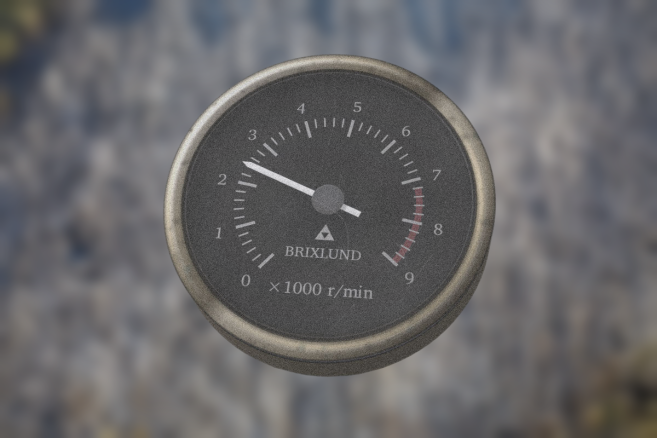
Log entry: 2400 rpm
